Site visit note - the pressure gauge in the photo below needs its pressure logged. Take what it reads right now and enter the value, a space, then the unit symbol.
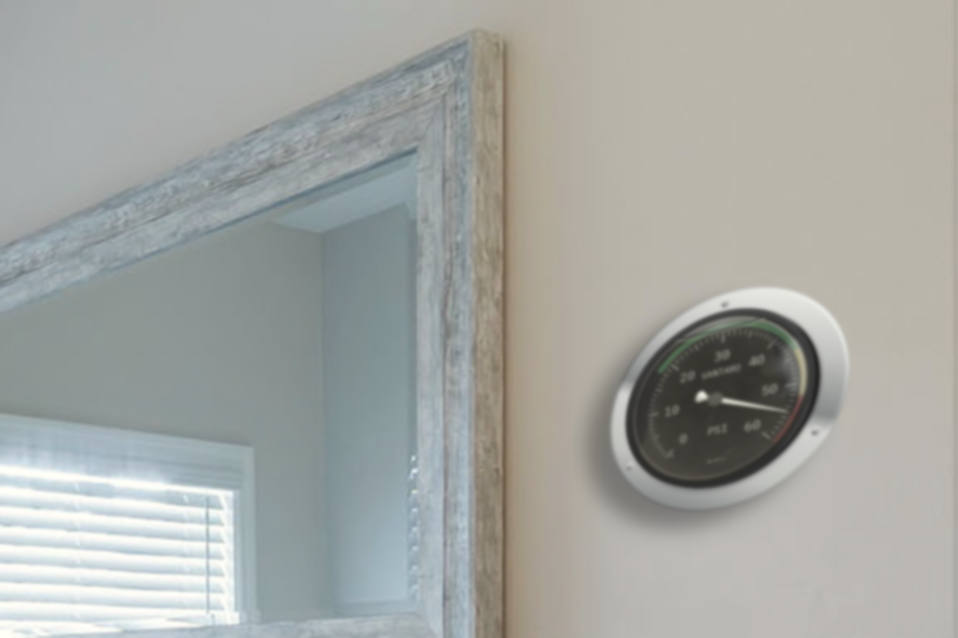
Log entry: 55 psi
